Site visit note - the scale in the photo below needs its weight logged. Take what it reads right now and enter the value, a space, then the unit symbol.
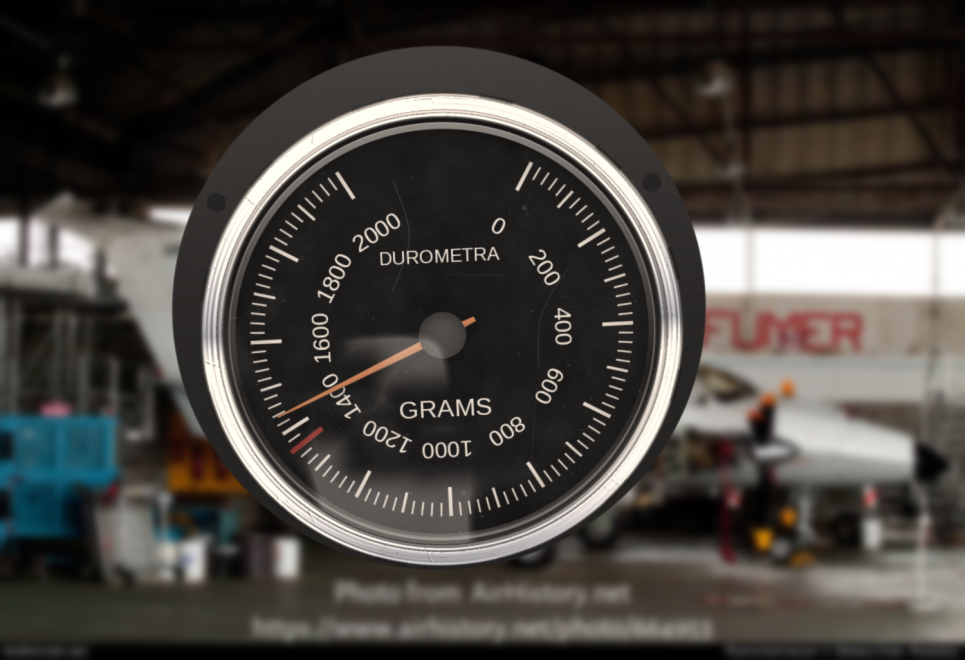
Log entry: 1440 g
